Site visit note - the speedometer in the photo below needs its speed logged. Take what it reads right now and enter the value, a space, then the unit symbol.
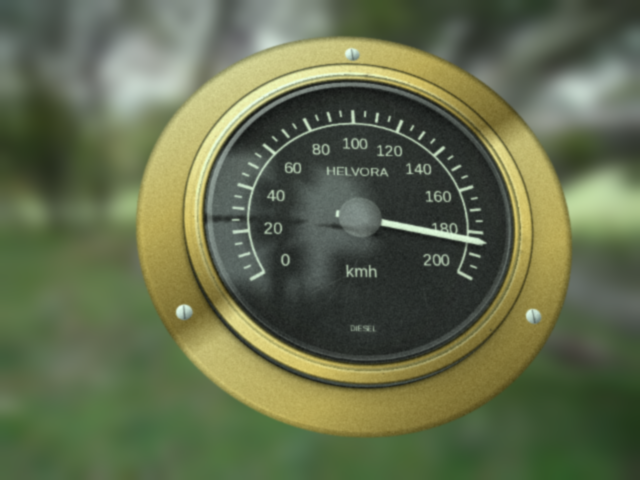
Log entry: 185 km/h
